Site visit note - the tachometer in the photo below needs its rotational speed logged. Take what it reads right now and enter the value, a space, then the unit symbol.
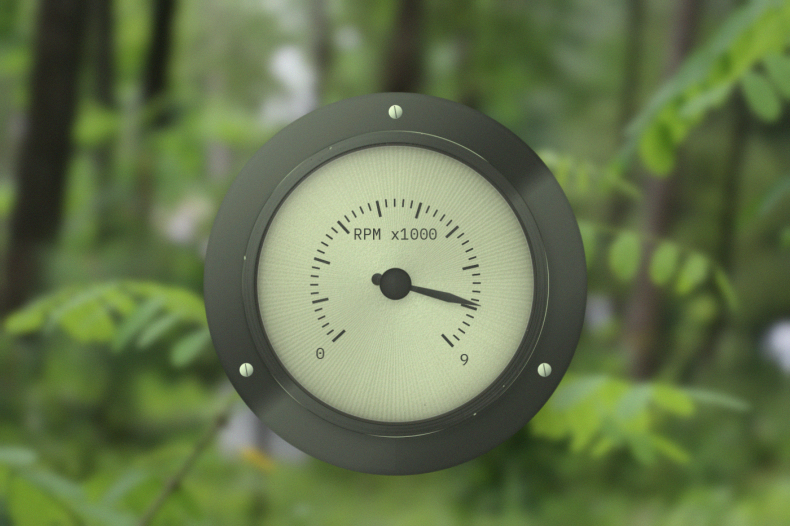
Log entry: 7900 rpm
